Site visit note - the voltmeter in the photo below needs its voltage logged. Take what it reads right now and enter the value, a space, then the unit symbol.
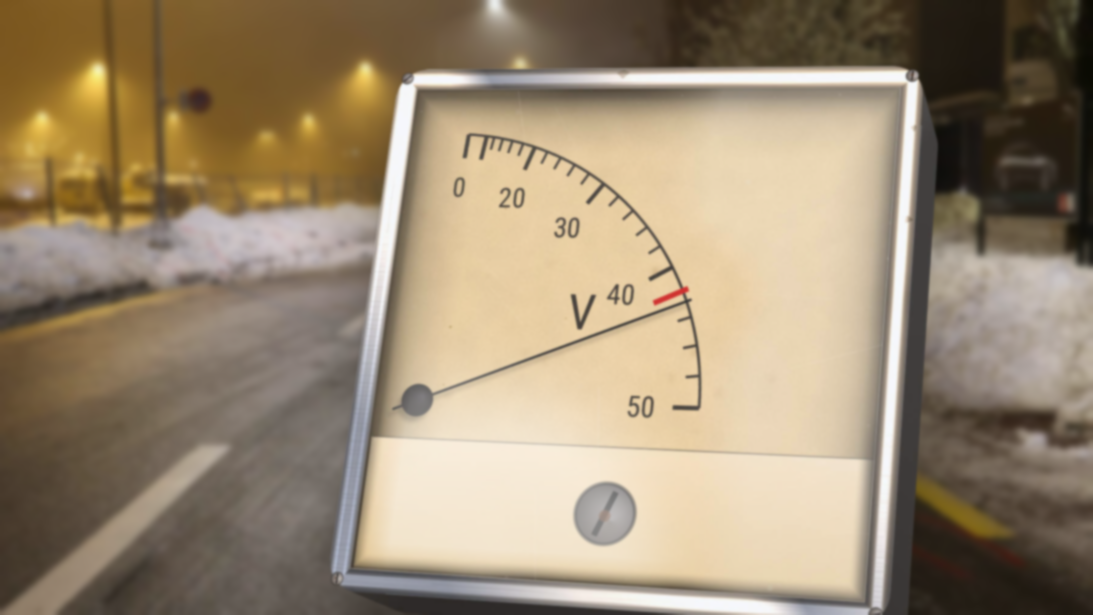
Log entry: 43 V
